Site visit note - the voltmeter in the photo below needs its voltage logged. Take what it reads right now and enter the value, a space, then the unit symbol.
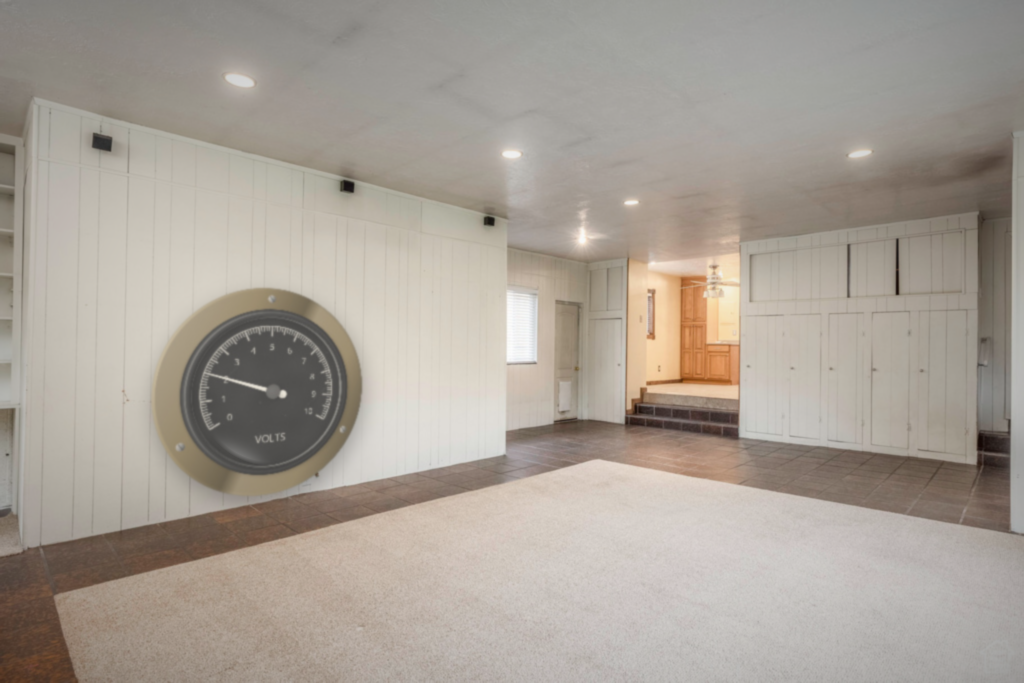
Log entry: 2 V
